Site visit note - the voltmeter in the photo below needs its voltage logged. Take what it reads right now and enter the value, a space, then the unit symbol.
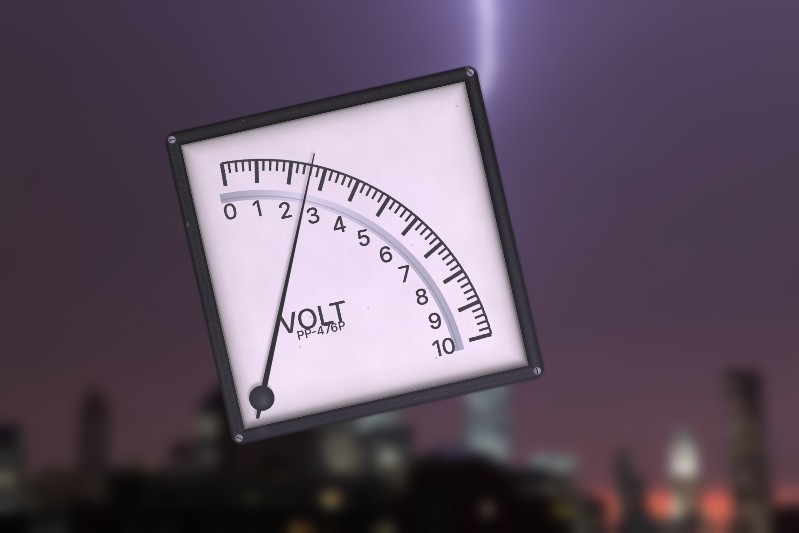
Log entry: 2.6 V
